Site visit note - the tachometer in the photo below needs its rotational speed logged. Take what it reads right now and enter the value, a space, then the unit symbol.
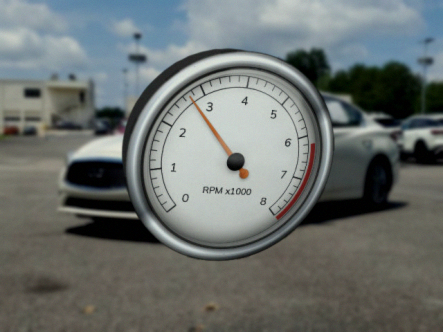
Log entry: 2700 rpm
